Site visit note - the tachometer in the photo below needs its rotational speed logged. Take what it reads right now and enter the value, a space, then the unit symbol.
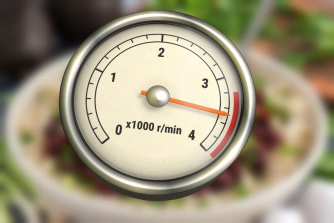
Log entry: 3500 rpm
